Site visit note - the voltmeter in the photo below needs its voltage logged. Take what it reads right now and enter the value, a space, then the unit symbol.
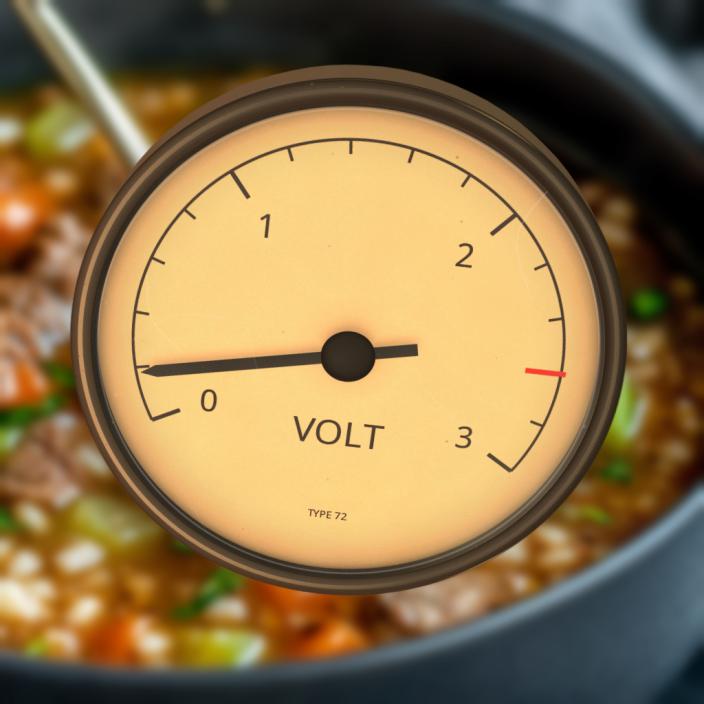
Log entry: 0.2 V
